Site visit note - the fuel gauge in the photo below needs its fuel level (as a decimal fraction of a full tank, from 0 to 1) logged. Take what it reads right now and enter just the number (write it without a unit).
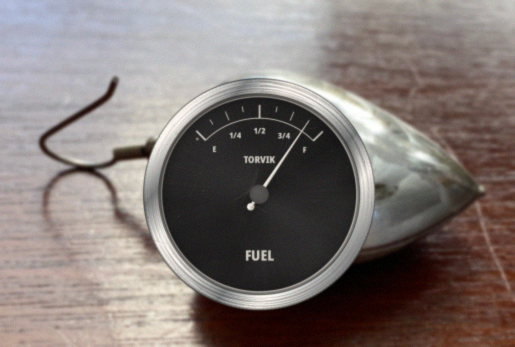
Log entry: 0.875
